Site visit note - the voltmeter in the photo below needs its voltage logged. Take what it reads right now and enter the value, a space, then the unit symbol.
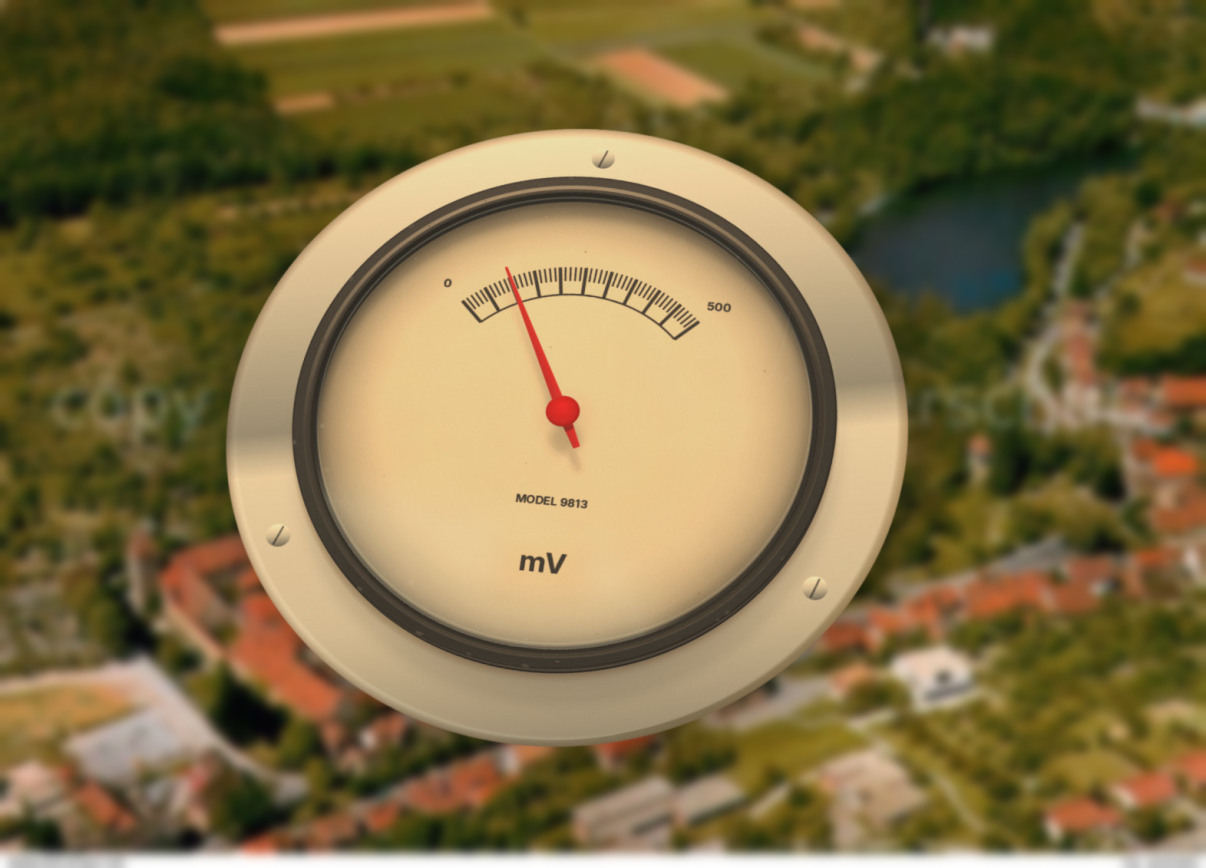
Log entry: 100 mV
